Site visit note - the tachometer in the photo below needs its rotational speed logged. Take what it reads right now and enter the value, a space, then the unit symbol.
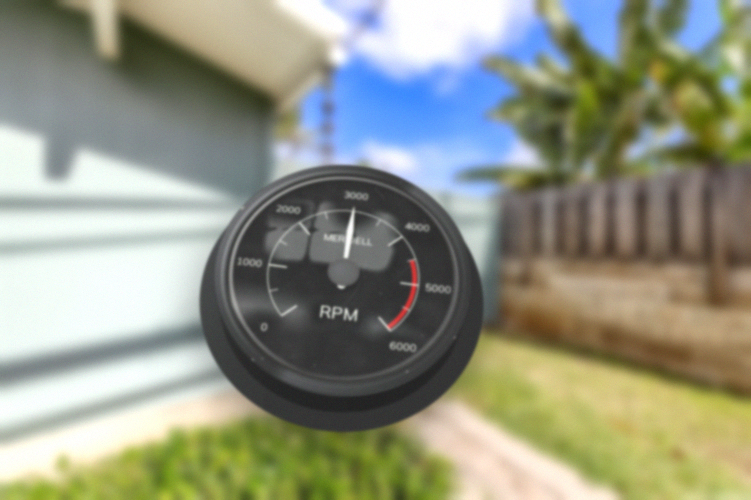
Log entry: 3000 rpm
